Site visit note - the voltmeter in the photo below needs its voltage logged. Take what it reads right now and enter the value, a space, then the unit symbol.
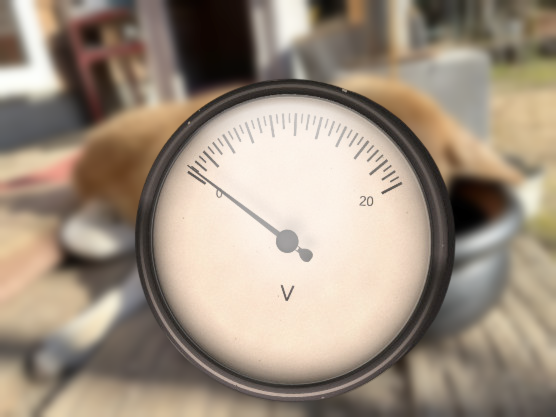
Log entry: 0.5 V
